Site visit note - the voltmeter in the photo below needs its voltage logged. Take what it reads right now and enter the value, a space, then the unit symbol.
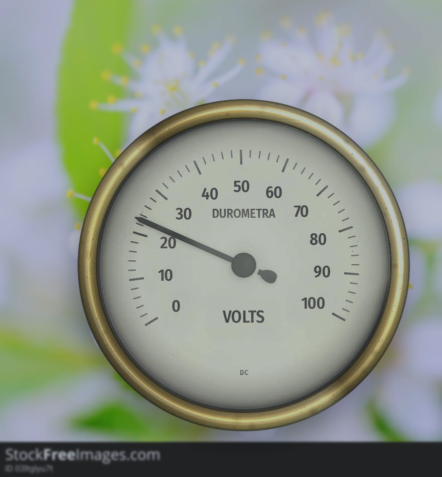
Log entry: 23 V
